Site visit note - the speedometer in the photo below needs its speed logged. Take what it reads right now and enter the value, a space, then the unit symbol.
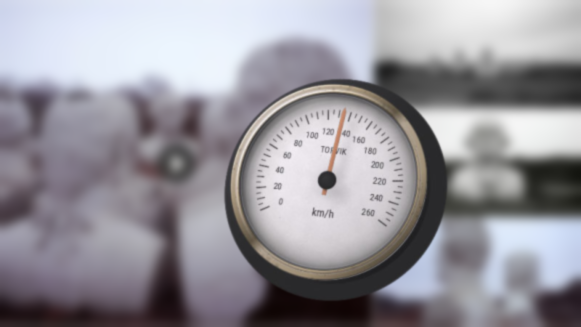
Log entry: 135 km/h
